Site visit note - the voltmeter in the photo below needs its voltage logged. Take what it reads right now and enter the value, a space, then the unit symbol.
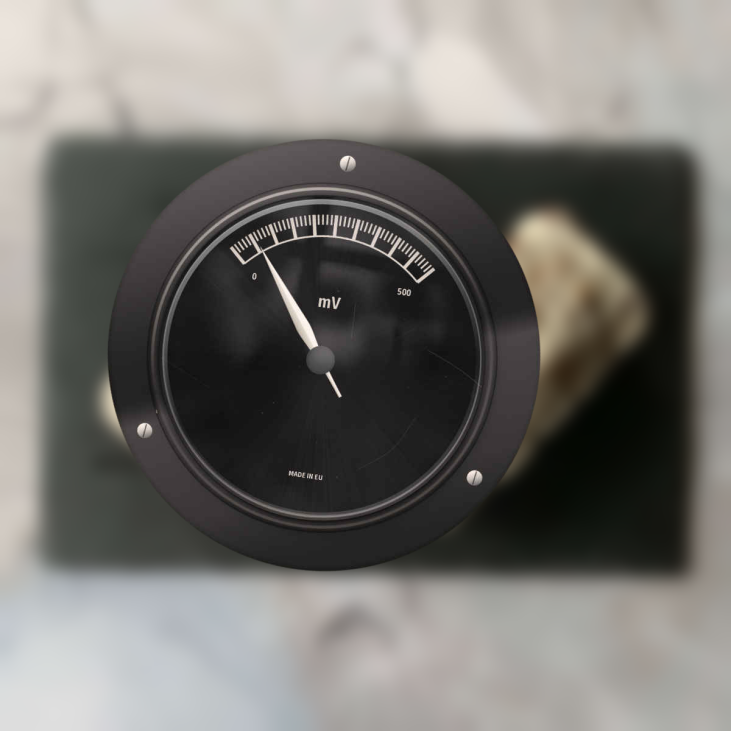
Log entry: 60 mV
